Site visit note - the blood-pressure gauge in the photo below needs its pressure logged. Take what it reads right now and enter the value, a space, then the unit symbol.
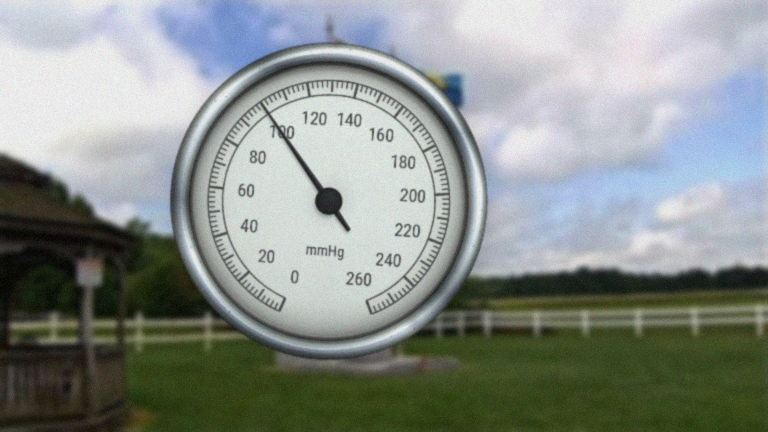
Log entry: 100 mmHg
